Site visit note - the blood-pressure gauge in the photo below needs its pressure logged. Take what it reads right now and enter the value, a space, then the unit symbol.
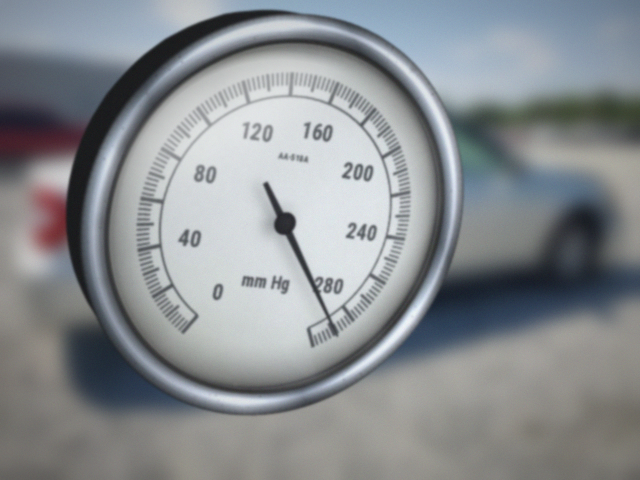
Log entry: 290 mmHg
